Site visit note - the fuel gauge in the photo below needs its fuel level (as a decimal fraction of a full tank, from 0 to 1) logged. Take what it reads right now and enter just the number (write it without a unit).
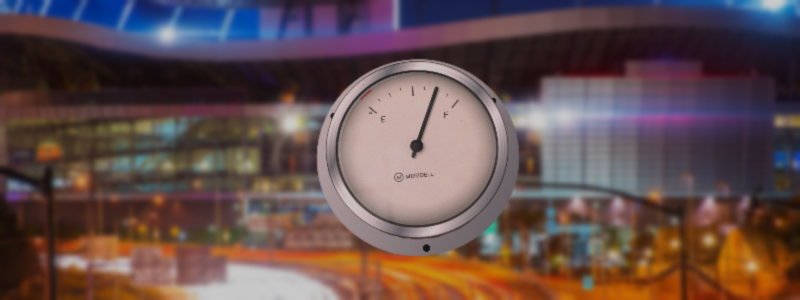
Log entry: 0.75
